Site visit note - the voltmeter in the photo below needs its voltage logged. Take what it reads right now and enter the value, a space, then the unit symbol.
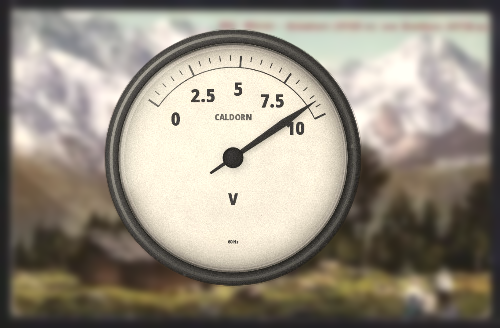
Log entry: 9.25 V
